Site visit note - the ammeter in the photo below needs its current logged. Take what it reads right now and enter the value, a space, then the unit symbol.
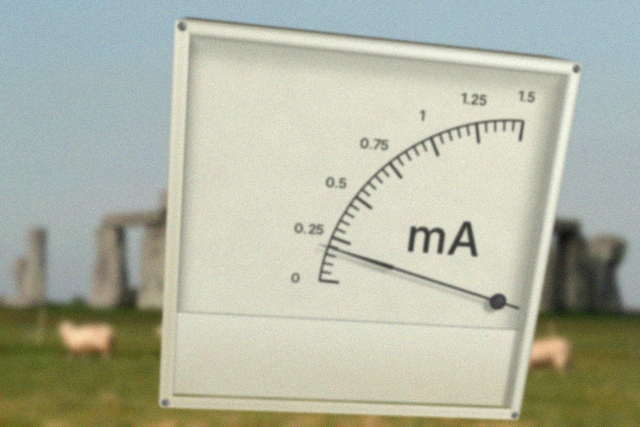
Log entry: 0.2 mA
